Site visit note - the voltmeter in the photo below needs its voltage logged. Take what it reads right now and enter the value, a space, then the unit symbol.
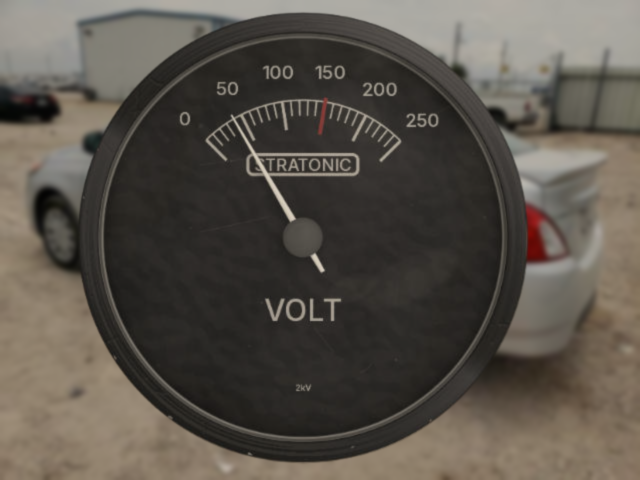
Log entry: 40 V
